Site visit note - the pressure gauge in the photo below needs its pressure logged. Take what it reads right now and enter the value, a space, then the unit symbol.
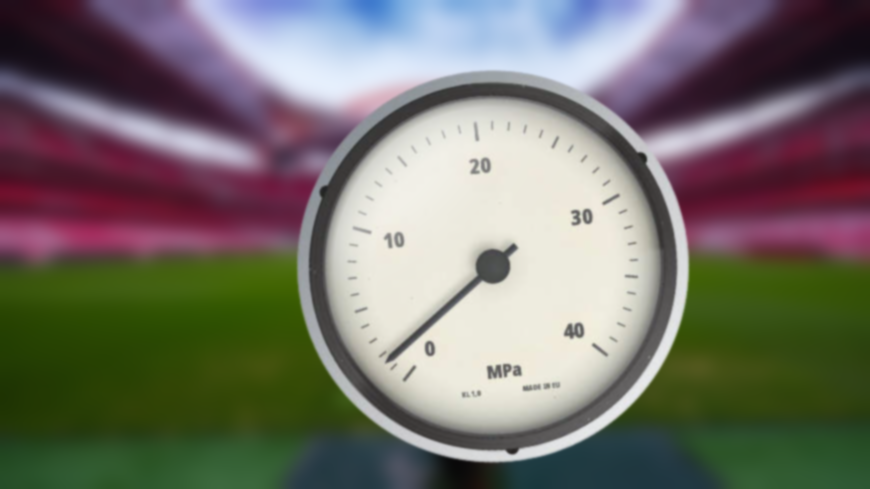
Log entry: 1.5 MPa
